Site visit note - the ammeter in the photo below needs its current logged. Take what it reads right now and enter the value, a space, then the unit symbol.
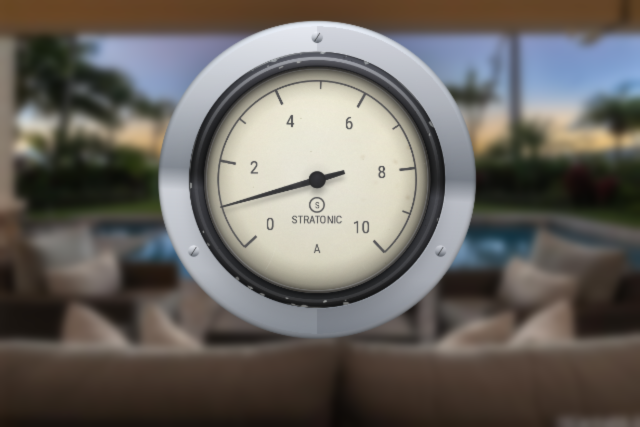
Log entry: 1 A
